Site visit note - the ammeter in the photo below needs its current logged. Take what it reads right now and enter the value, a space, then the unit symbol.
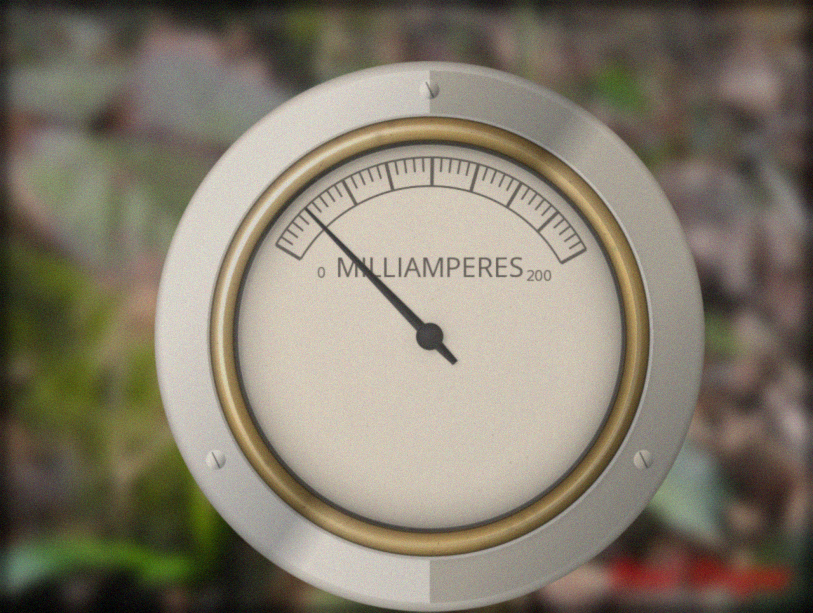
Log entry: 25 mA
